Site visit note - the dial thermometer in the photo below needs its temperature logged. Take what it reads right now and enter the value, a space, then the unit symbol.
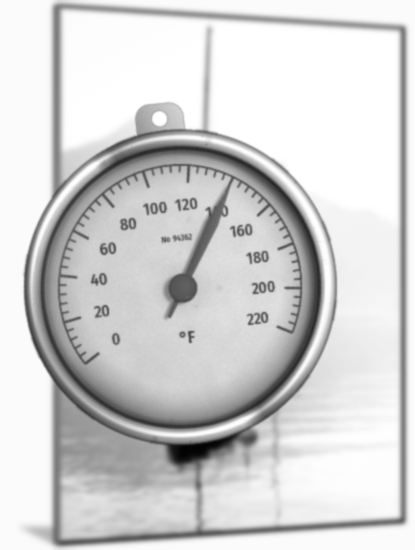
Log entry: 140 °F
